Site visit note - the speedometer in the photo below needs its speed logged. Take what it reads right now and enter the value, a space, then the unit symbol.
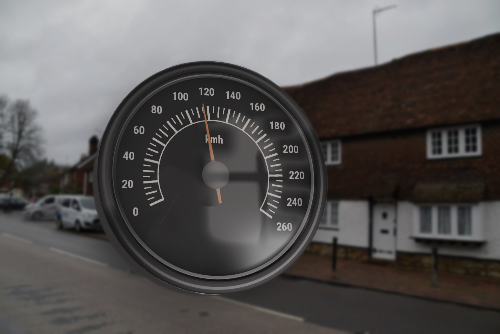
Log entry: 115 km/h
